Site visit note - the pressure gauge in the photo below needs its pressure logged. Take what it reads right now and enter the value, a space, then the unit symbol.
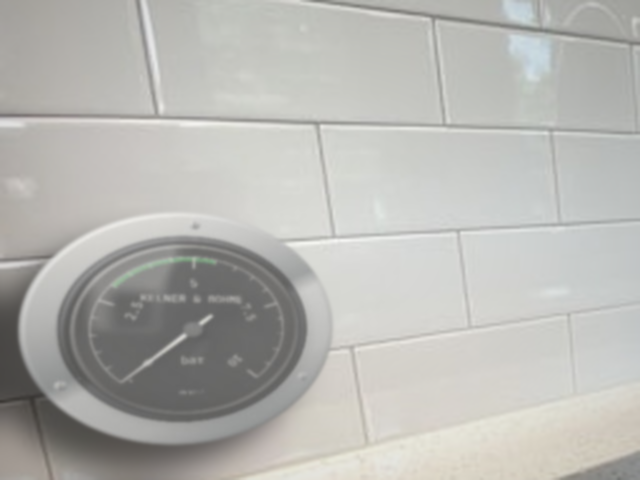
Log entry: 0 bar
